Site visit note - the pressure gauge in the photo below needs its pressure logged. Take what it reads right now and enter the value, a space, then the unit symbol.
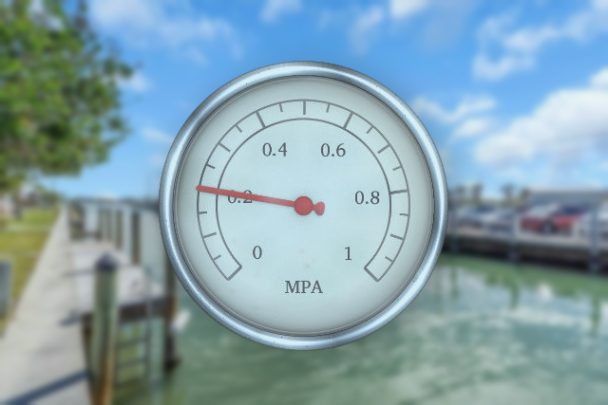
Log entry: 0.2 MPa
